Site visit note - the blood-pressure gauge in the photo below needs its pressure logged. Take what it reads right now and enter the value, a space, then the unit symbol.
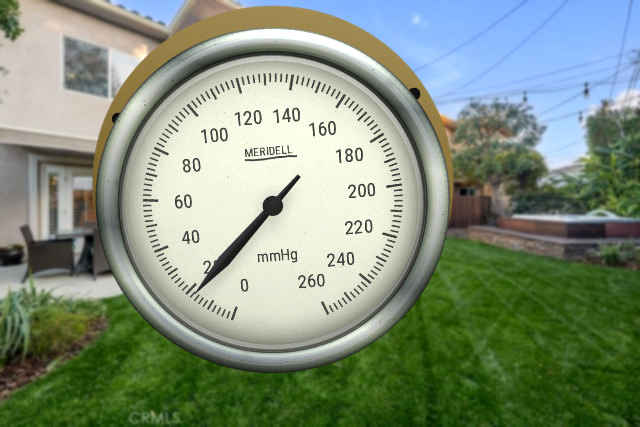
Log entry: 18 mmHg
